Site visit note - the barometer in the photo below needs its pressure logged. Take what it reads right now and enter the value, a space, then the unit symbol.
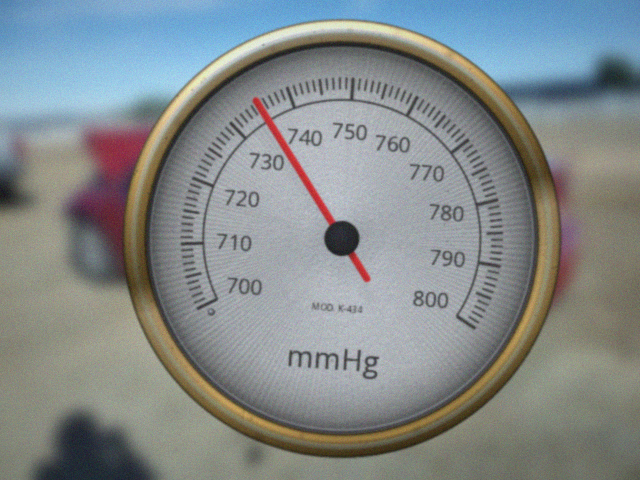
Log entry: 735 mmHg
